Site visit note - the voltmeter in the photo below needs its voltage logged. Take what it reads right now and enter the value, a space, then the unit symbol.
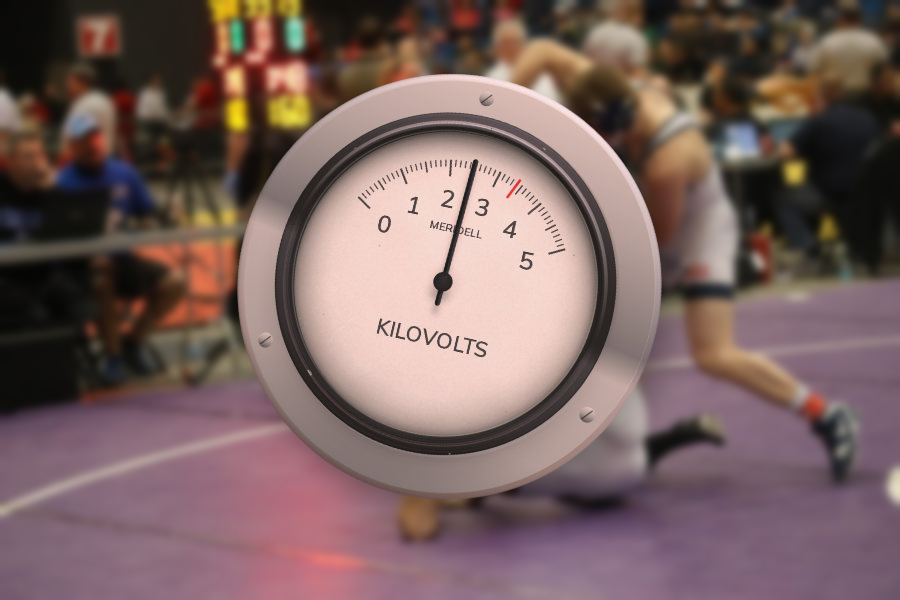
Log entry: 2.5 kV
